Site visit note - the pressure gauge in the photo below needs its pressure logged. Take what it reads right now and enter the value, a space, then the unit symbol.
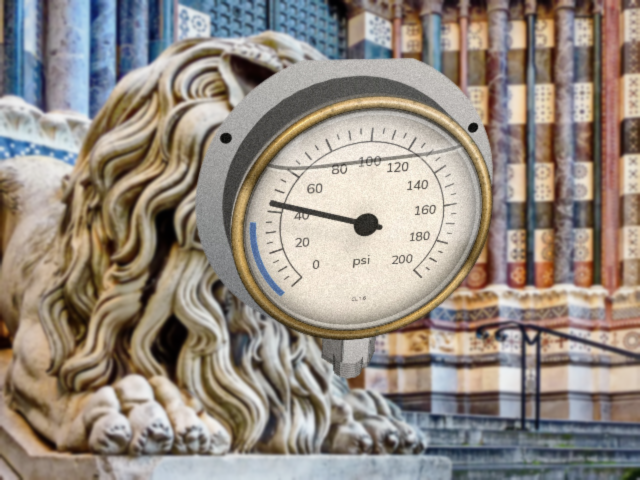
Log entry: 45 psi
